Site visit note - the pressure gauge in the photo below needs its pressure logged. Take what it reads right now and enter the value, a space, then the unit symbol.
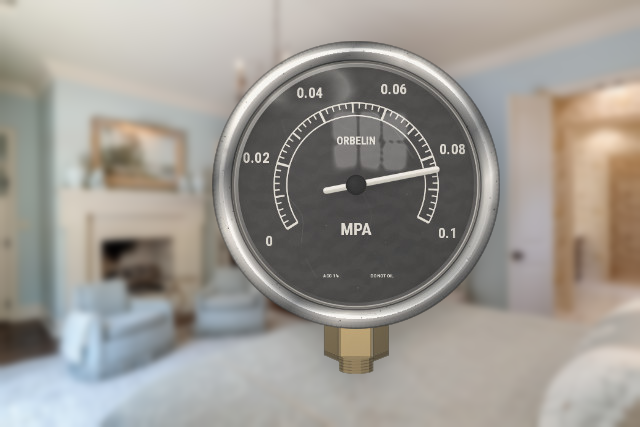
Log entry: 0.084 MPa
